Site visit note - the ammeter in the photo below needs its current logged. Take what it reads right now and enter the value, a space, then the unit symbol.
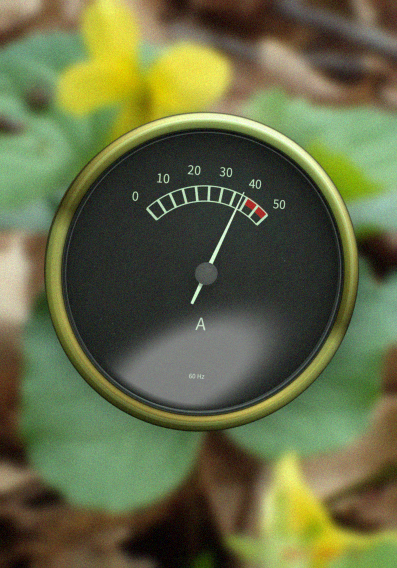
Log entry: 37.5 A
